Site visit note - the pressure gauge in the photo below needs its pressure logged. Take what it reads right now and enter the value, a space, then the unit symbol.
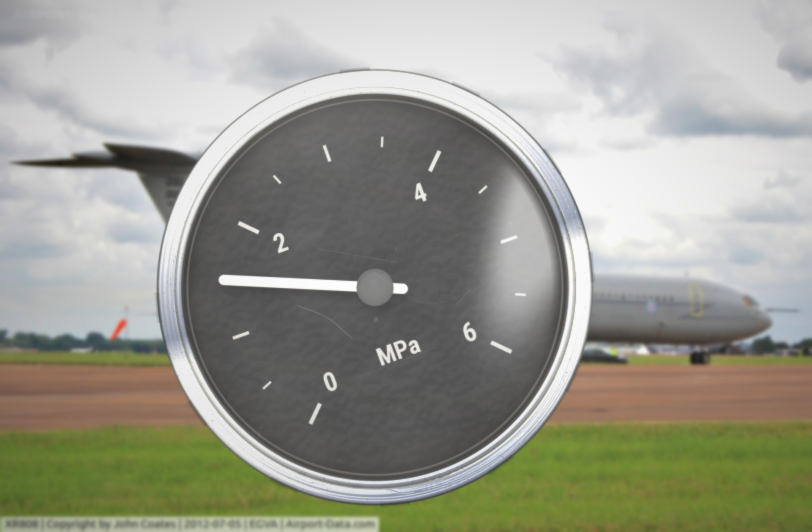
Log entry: 1.5 MPa
